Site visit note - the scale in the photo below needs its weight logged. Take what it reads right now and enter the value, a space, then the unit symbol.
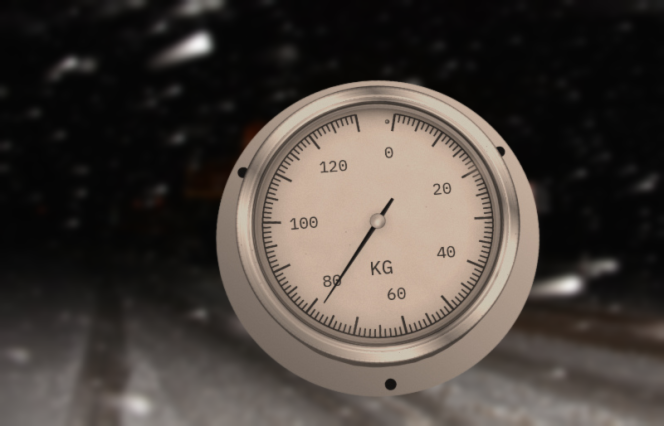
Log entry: 78 kg
